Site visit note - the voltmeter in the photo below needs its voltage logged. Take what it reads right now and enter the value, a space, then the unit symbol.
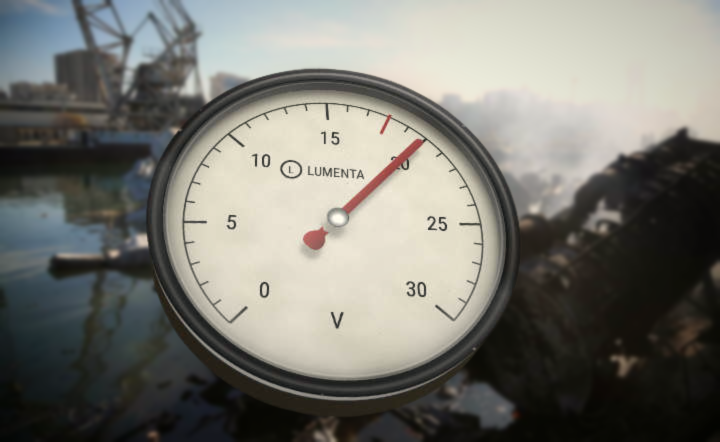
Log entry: 20 V
